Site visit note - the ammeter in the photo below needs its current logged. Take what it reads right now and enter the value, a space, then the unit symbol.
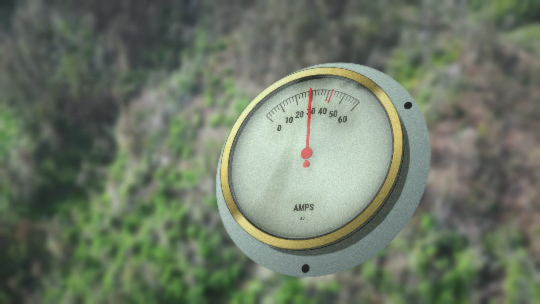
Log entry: 30 A
